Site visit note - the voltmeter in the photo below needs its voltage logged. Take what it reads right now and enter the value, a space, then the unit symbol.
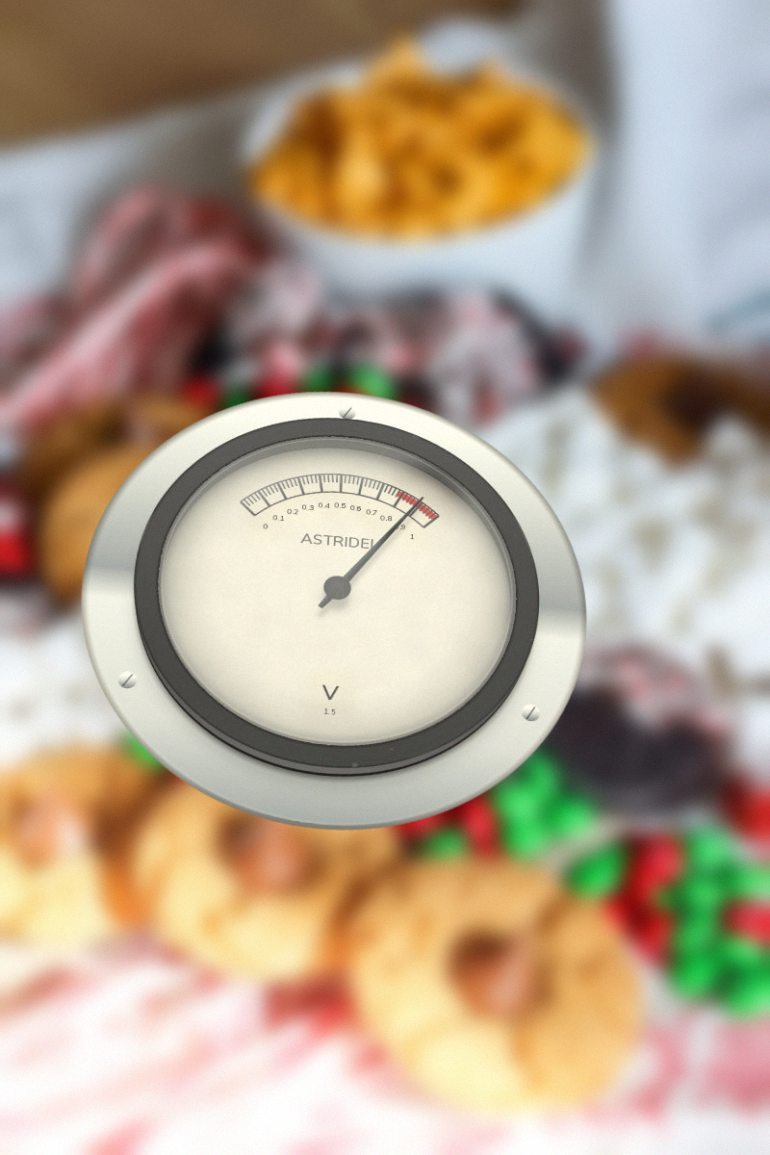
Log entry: 0.9 V
